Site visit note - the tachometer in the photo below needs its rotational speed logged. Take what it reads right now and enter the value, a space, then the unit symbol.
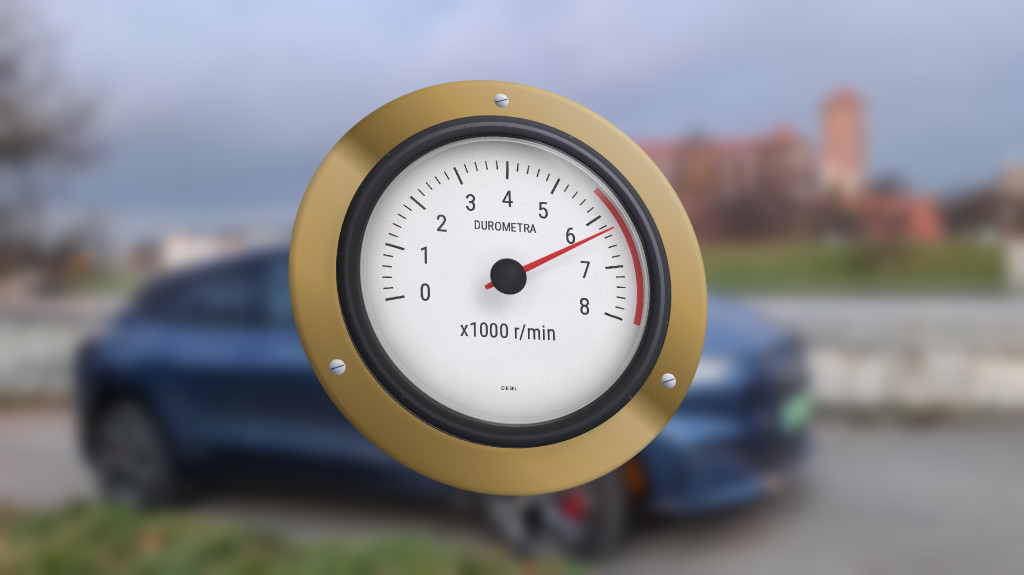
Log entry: 6300 rpm
